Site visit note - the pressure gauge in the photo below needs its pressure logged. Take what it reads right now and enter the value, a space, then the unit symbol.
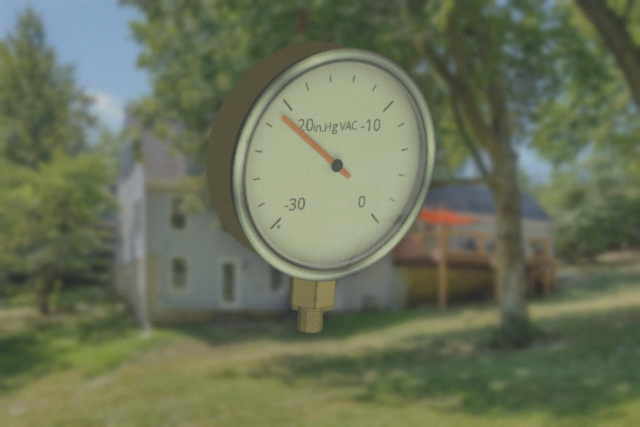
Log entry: -21 inHg
